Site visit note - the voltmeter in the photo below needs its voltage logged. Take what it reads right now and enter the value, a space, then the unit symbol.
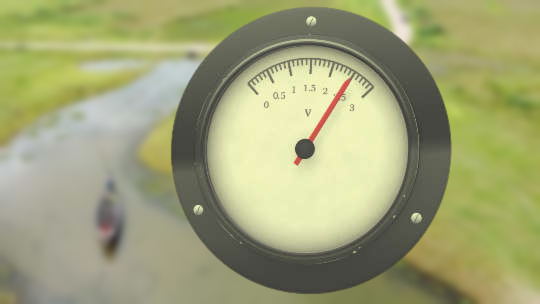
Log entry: 2.5 V
